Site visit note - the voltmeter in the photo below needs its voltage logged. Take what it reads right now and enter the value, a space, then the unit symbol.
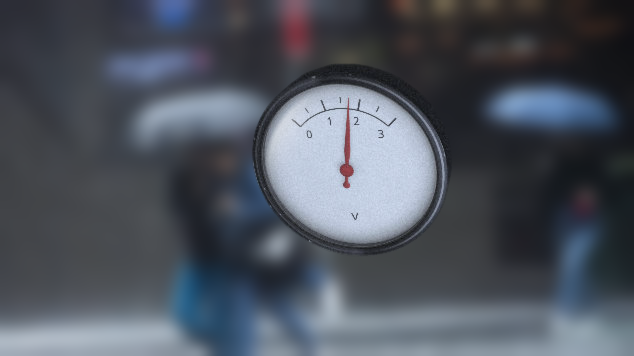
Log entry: 1.75 V
